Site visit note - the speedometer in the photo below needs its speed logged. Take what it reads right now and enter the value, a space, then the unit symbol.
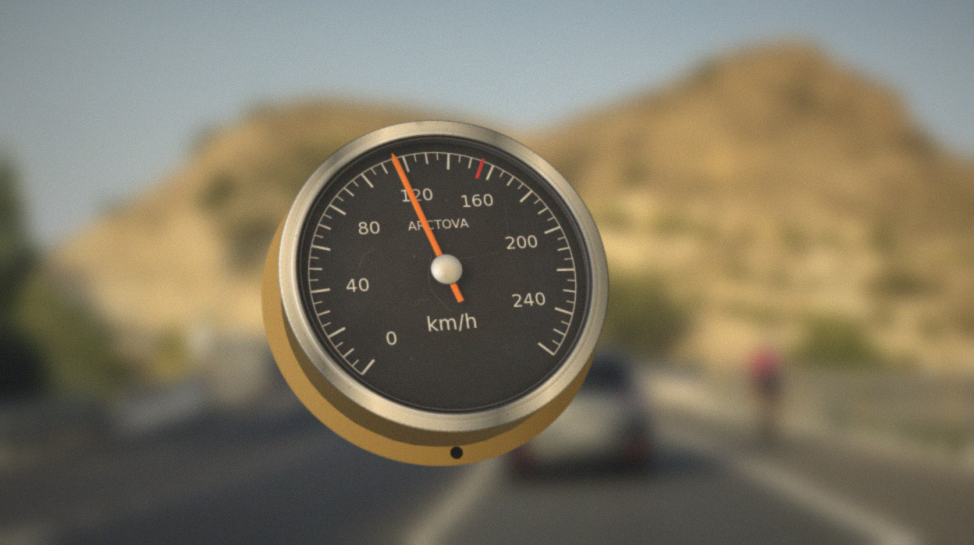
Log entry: 115 km/h
